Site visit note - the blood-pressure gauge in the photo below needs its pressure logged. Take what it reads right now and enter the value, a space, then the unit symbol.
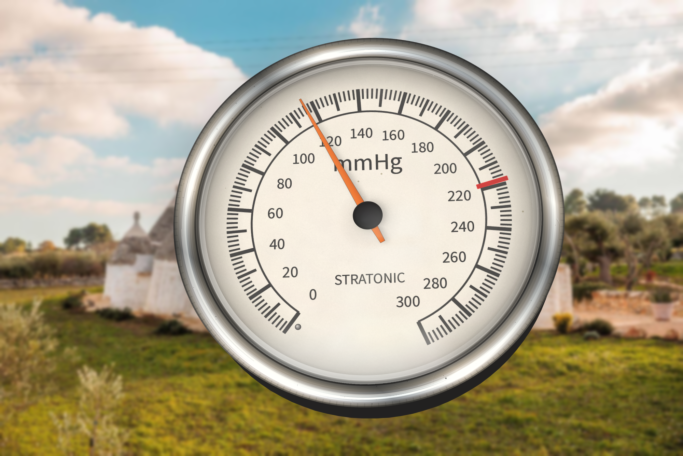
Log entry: 116 mmHg
